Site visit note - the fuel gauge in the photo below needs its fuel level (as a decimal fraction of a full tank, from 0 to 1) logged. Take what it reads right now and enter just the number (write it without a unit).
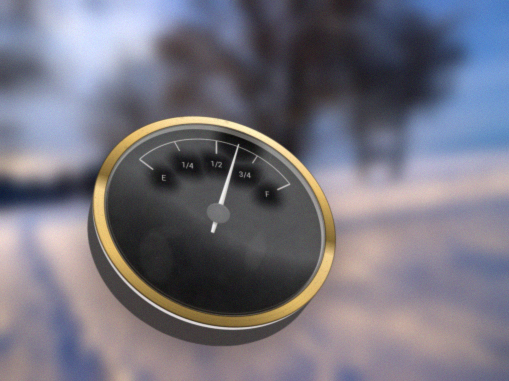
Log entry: 0.625
